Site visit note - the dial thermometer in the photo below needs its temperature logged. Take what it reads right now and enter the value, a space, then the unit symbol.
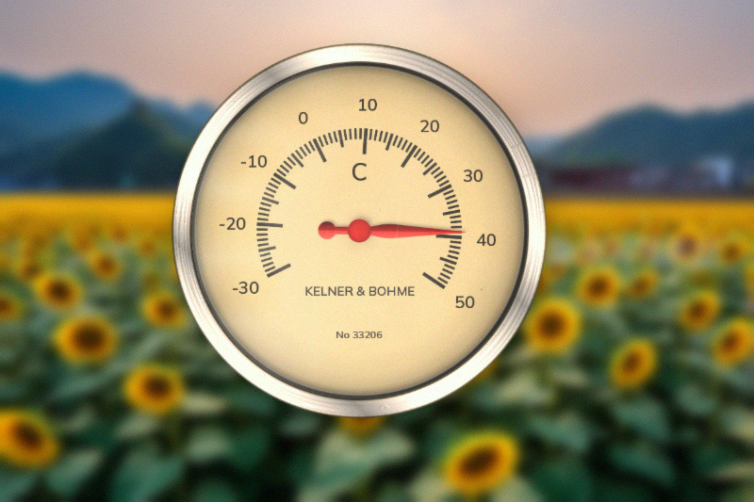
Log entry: 39 °C
